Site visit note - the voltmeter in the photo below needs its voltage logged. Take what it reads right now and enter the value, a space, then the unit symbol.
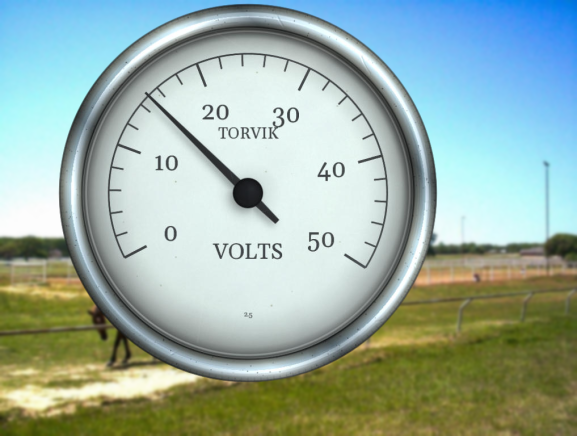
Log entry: 15 V
